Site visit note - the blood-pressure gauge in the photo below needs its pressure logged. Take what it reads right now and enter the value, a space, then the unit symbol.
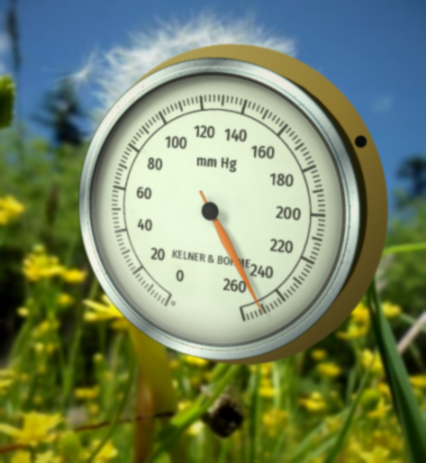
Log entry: 250 mmHg
